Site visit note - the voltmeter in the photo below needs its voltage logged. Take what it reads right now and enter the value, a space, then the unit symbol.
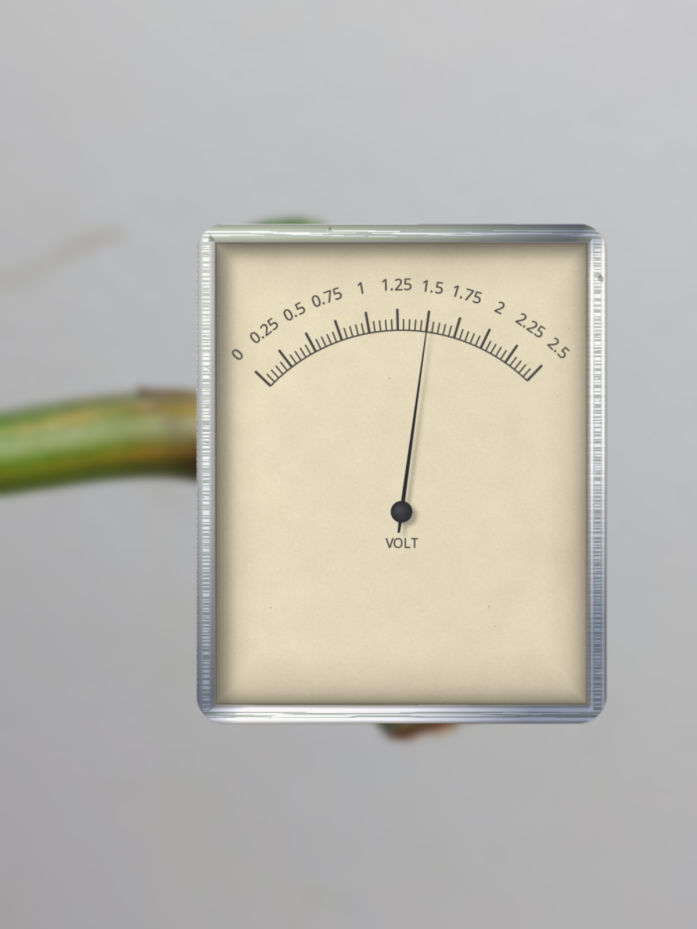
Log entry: 1.5 V
